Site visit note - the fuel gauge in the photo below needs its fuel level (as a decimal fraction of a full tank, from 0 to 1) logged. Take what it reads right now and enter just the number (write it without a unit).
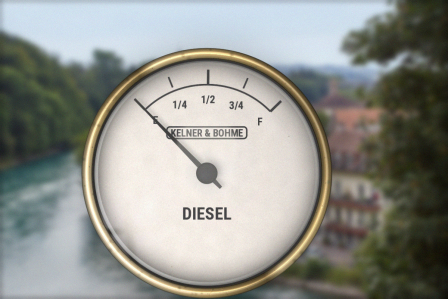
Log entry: 0
